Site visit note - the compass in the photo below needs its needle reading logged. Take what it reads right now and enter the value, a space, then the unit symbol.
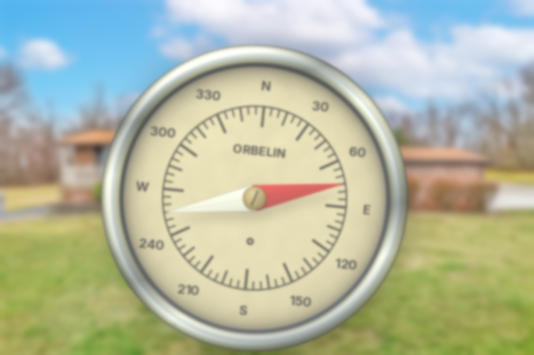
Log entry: 75 °
